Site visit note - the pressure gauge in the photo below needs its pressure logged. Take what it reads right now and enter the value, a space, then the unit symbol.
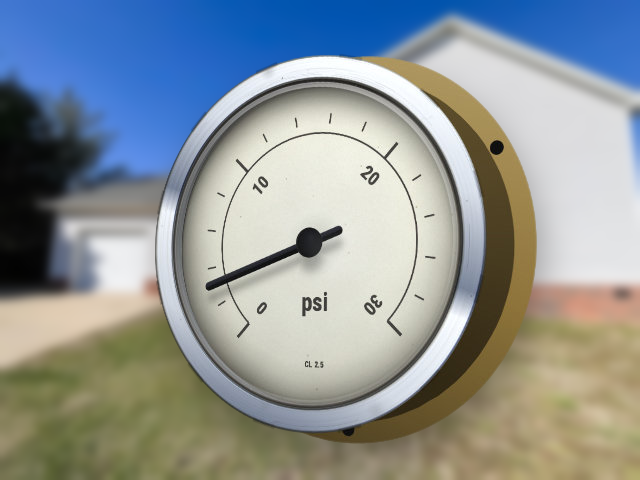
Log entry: 3 psi
